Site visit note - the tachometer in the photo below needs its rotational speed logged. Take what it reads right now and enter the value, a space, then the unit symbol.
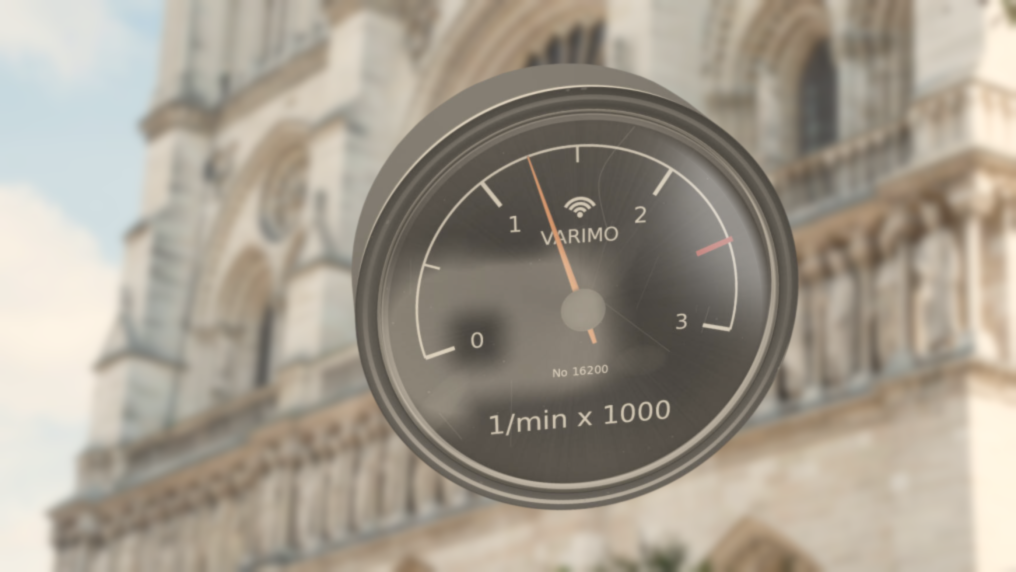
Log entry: 1250 rpm
